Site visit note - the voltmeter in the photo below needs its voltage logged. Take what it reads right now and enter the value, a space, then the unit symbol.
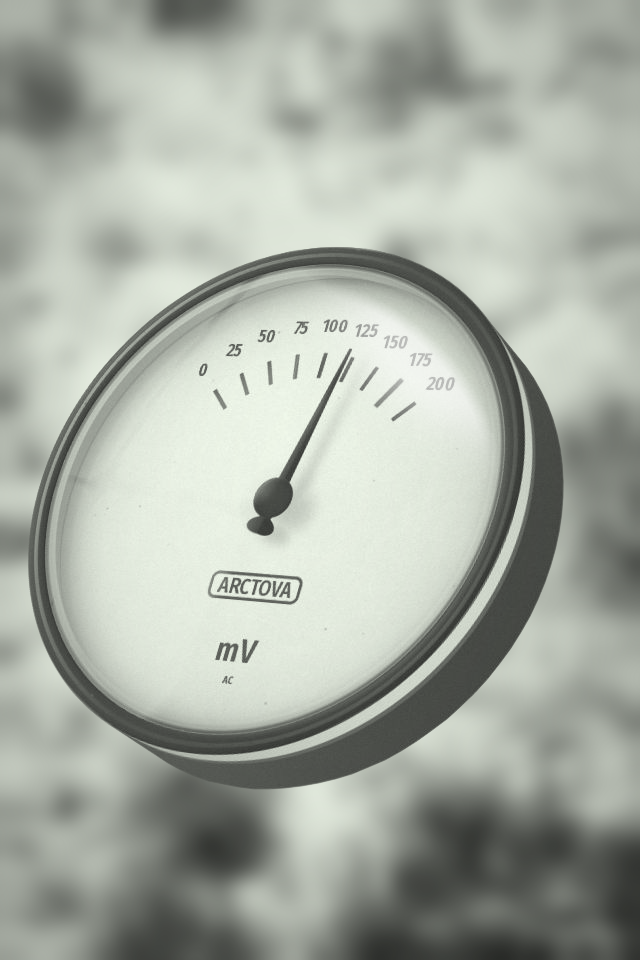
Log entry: 125 mV
